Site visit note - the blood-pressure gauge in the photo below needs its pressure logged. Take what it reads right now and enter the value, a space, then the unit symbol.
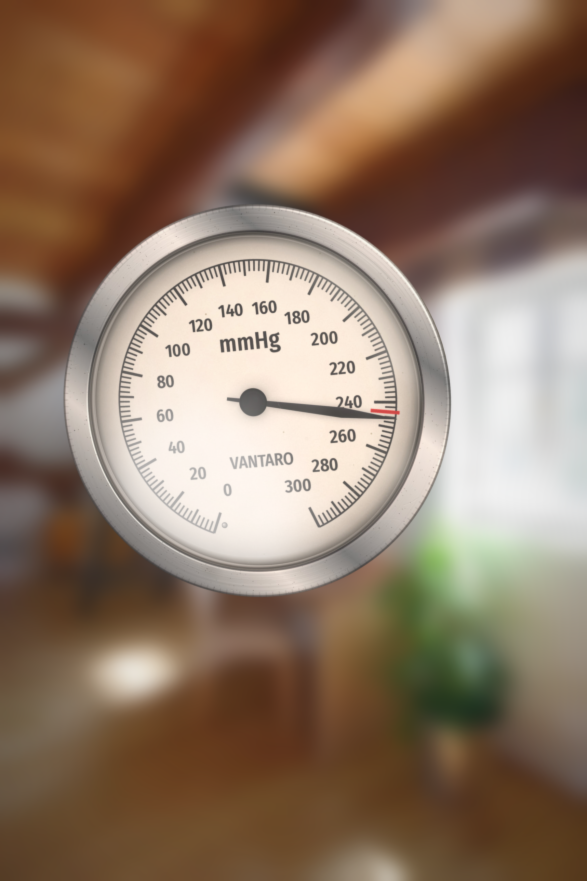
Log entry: 246 mmHg
